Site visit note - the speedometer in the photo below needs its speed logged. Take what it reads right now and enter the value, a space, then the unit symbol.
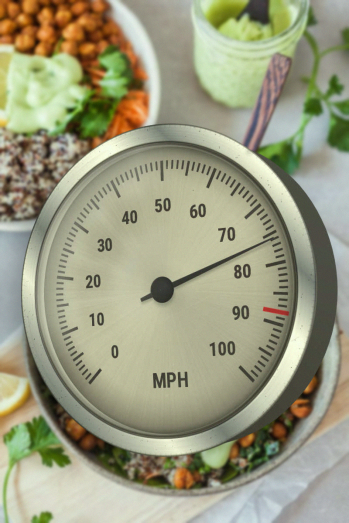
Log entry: 76 mph
